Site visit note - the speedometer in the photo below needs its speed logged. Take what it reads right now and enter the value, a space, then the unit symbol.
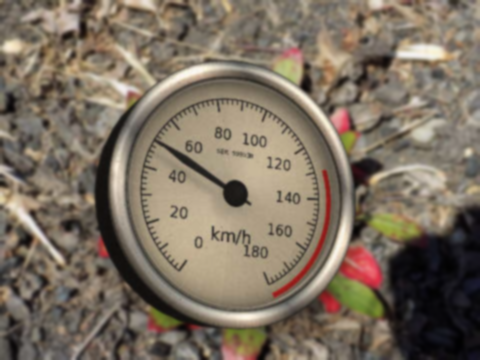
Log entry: 50 km/h
